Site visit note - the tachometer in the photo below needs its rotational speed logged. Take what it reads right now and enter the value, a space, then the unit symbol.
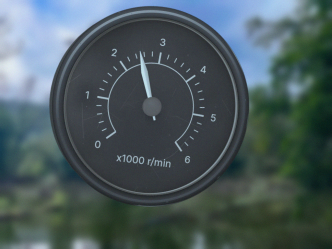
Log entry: 2500 rpm
